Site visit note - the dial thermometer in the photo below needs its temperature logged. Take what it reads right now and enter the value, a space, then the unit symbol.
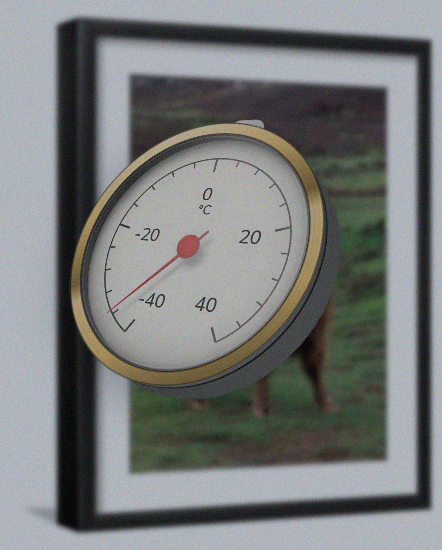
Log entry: -36 °C
